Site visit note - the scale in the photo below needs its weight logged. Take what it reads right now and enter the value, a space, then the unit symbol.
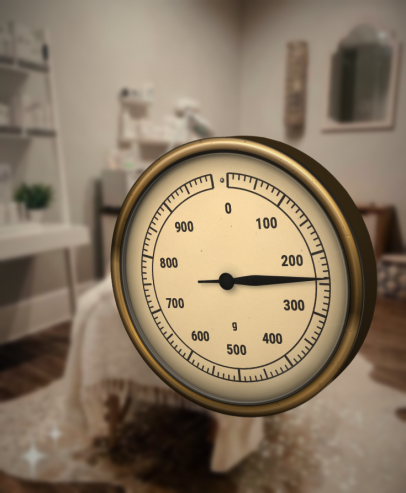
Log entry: 240 g
